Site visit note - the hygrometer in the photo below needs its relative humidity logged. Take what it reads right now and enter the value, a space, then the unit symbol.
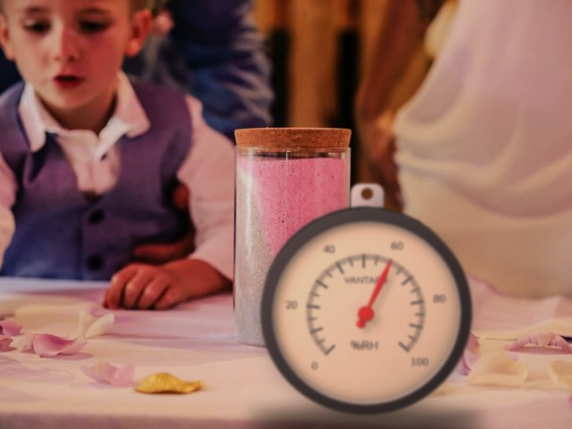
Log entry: 60 %
